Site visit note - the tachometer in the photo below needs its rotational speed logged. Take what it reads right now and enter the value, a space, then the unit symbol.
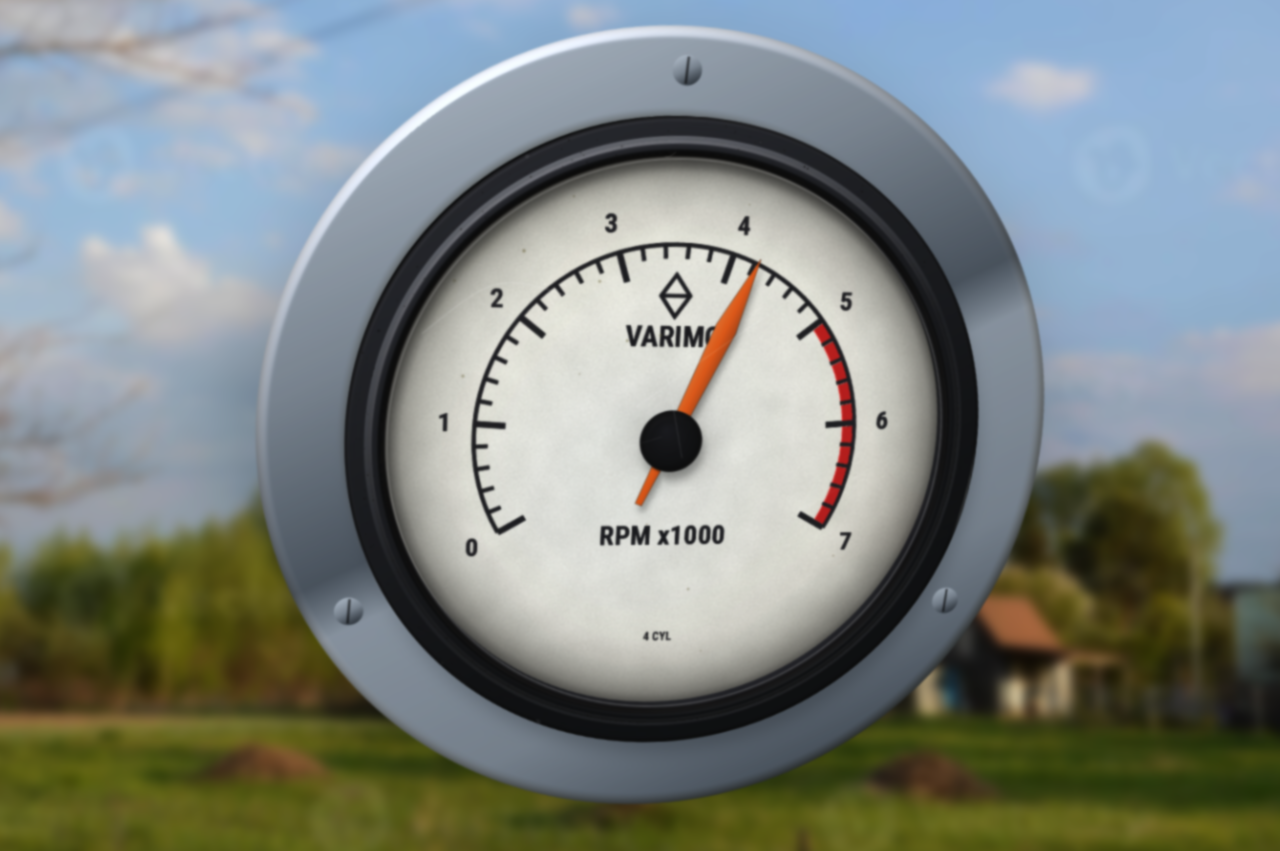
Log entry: 4200 rpm
